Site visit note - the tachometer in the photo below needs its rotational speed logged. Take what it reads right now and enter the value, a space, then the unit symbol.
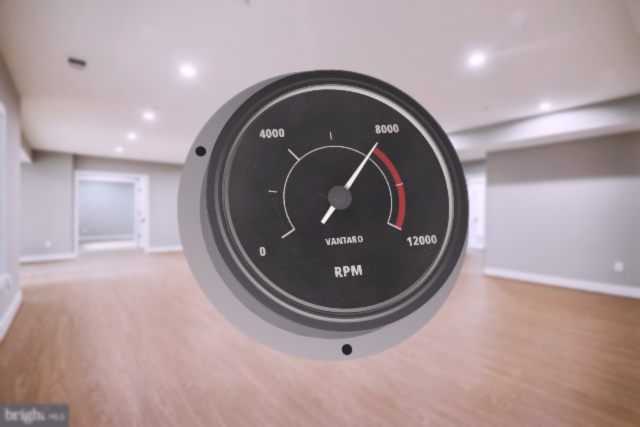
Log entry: 8000 rpm
